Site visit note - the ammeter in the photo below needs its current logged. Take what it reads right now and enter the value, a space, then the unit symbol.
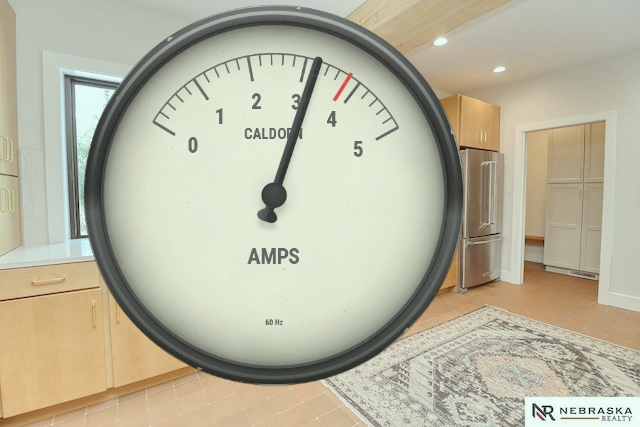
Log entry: 3.2 A
